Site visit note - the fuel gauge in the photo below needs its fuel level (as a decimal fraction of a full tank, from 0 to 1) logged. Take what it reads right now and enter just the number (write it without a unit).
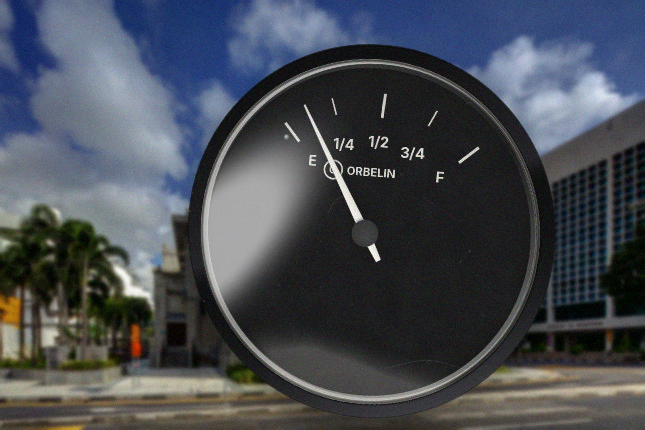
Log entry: 0.125
